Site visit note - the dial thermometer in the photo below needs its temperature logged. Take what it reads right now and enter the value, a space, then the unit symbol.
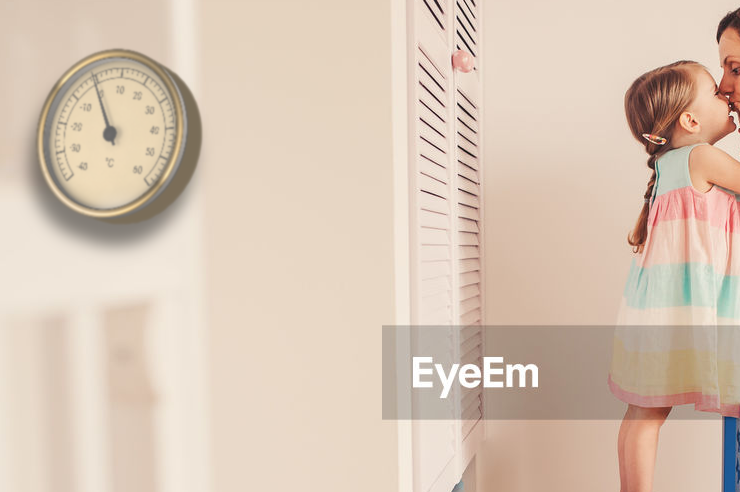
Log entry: 0 °C
